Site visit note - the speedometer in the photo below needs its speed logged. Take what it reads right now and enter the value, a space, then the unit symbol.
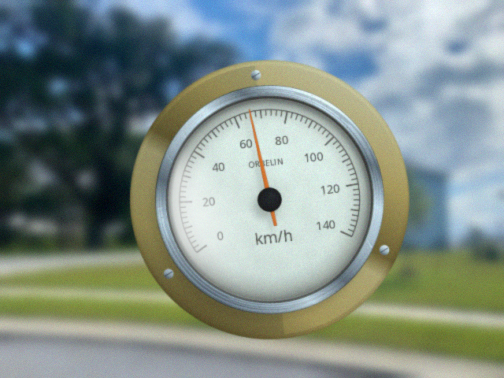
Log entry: 66 km/h
